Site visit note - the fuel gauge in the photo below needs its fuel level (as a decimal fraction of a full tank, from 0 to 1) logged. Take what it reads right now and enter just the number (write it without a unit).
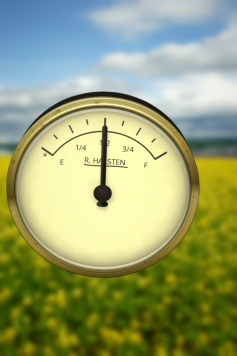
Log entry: 0.5
